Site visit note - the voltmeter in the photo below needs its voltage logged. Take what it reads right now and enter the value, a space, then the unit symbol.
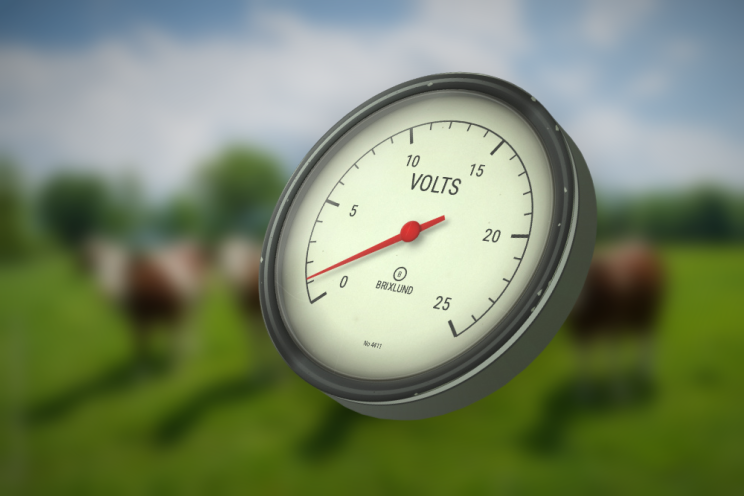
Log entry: 1 V
